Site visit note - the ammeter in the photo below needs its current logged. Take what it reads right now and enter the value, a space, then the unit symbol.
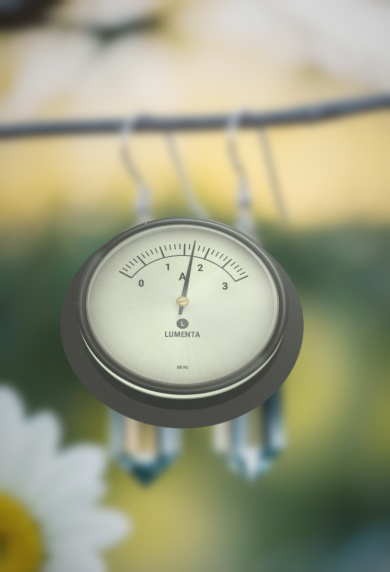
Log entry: 1.7 A
